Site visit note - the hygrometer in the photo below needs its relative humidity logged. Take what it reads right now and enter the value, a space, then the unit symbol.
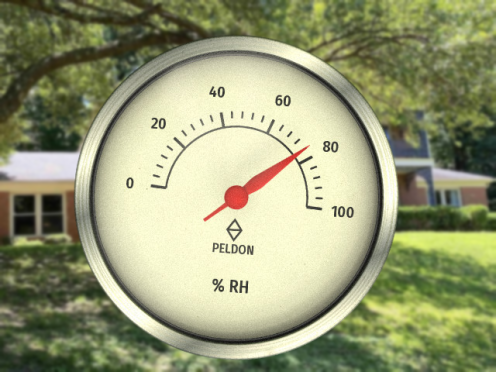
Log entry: 76 %
